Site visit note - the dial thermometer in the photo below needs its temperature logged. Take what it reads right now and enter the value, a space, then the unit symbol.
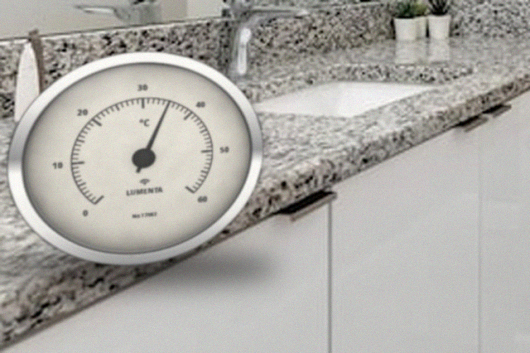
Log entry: 35 °C
